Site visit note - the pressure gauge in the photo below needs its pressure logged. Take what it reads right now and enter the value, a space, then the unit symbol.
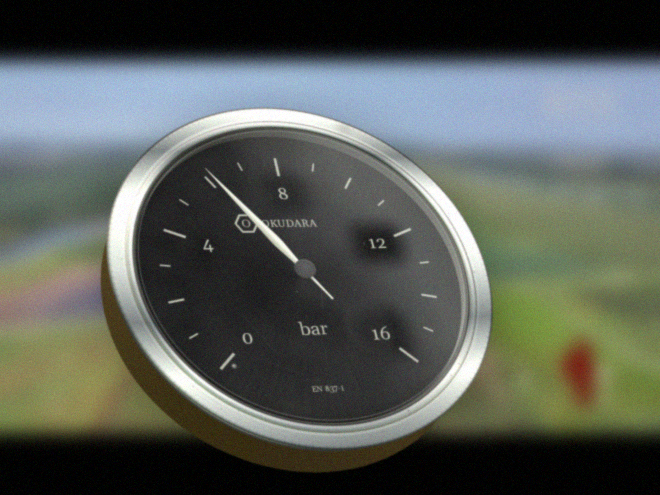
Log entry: 6 bar
